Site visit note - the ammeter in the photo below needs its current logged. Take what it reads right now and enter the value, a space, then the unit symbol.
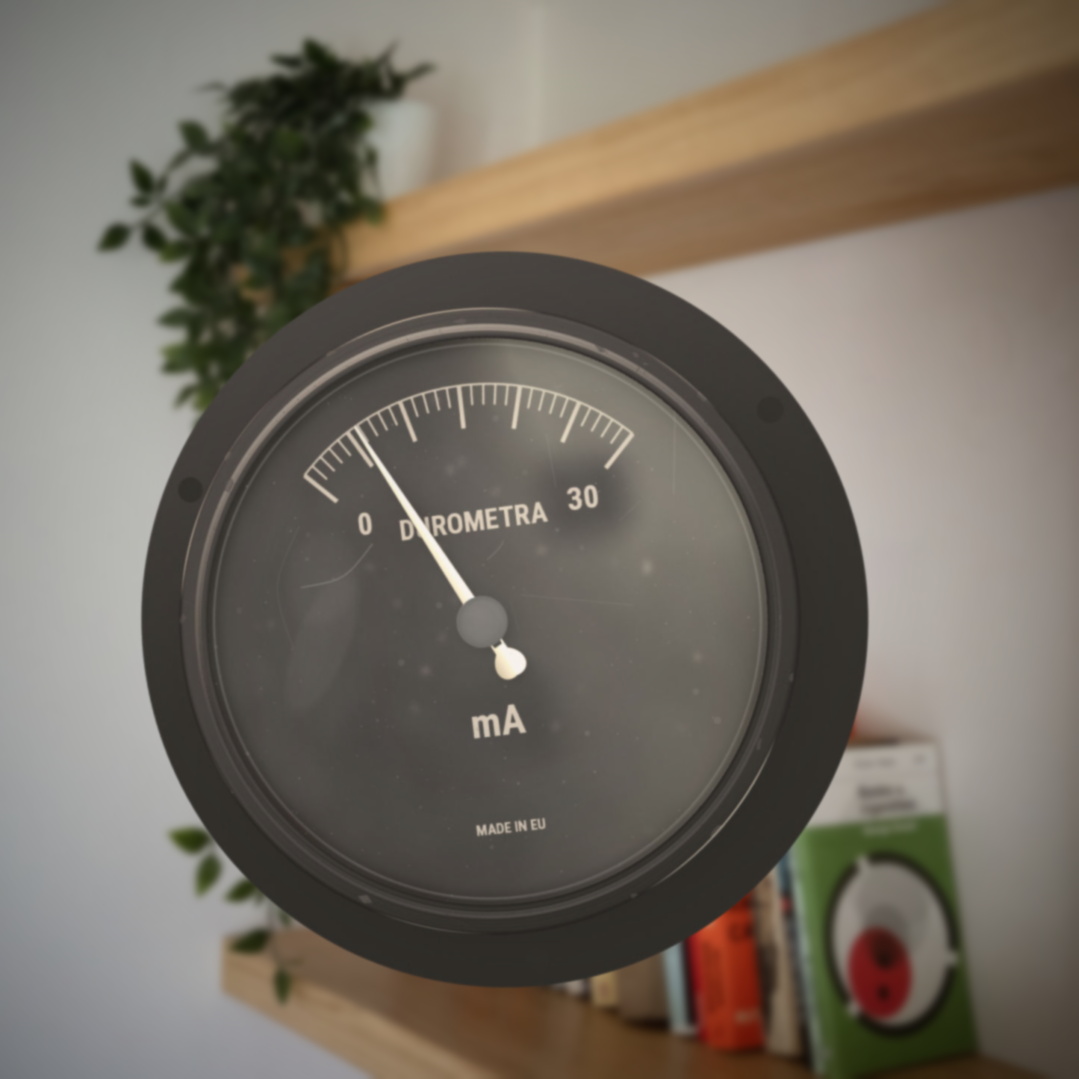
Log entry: 6 mA
